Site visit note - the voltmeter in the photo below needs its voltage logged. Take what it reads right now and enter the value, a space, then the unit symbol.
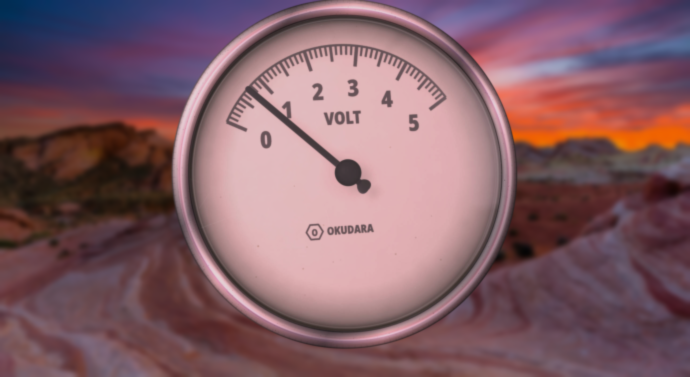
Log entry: 0.7 V
